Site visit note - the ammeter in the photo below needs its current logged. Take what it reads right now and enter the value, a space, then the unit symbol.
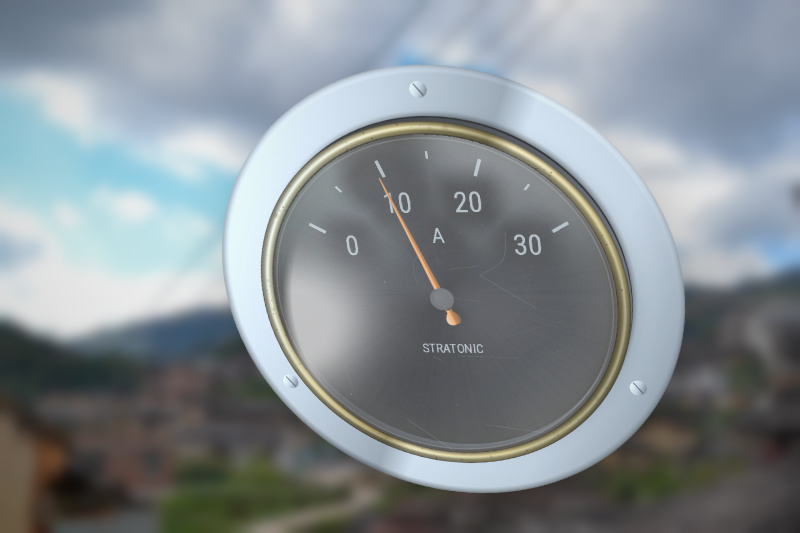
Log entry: 10 A
